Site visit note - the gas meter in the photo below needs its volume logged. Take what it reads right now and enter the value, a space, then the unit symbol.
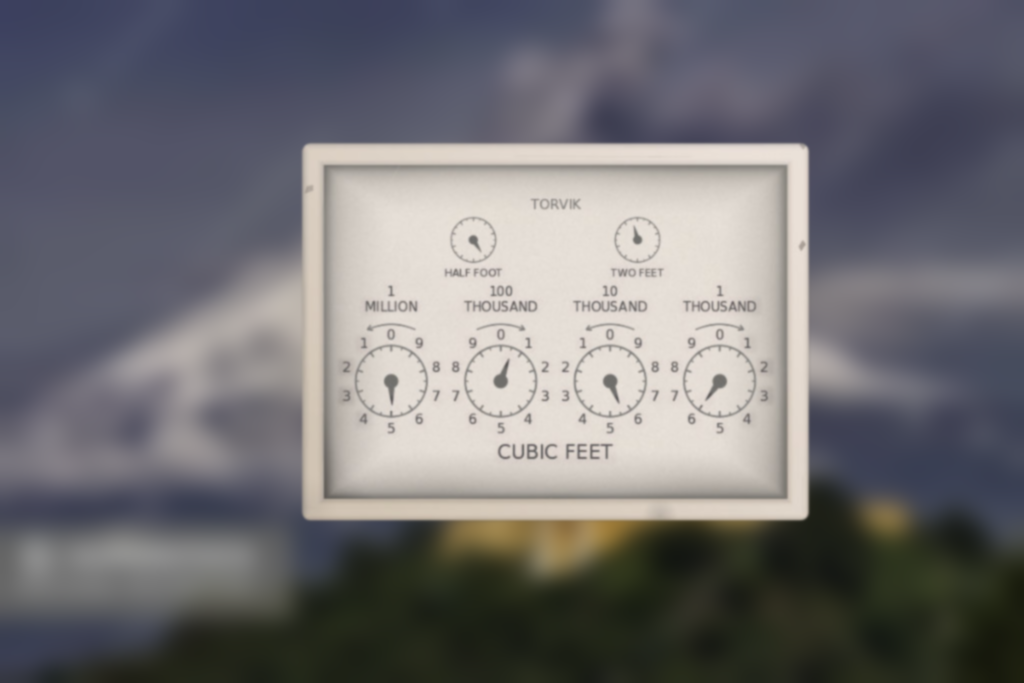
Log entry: 505600 ft³
